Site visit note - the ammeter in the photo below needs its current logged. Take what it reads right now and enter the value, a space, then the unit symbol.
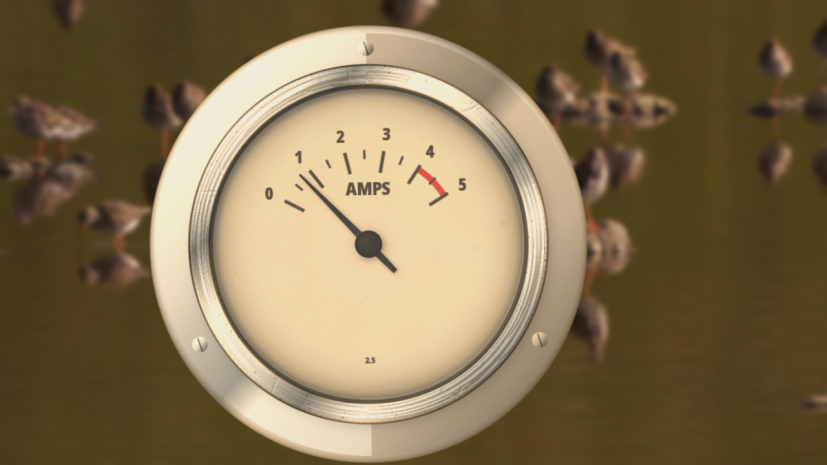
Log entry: 0.75 A
